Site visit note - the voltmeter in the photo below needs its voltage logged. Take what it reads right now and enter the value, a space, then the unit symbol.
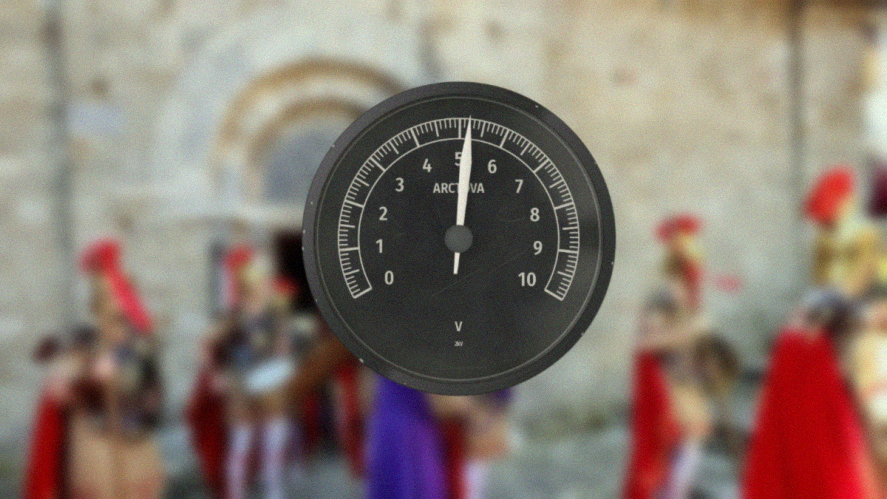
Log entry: 5.2 V
